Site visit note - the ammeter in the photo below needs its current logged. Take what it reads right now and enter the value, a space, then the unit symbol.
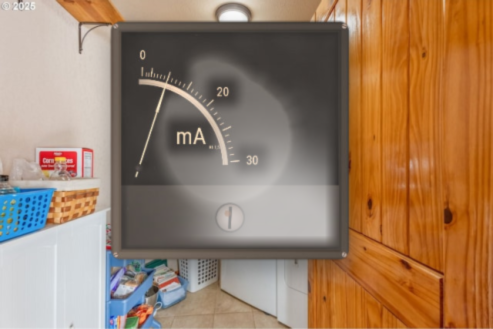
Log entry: 10 mA
